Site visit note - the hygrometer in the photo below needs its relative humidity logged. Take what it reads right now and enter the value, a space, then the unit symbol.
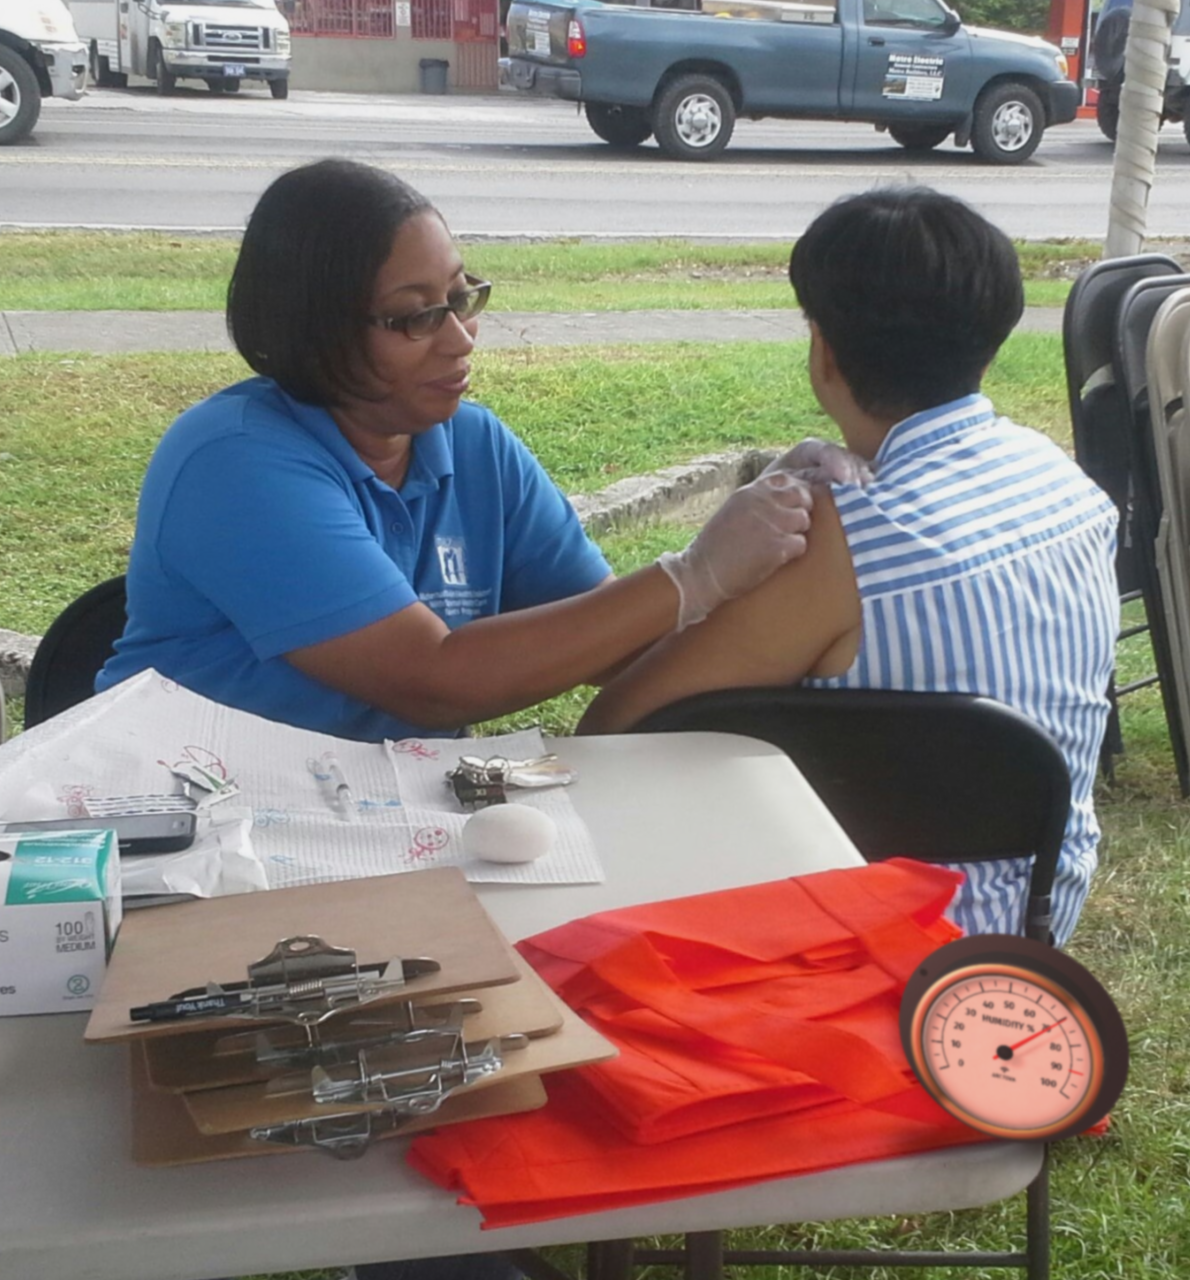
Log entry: 70 %
